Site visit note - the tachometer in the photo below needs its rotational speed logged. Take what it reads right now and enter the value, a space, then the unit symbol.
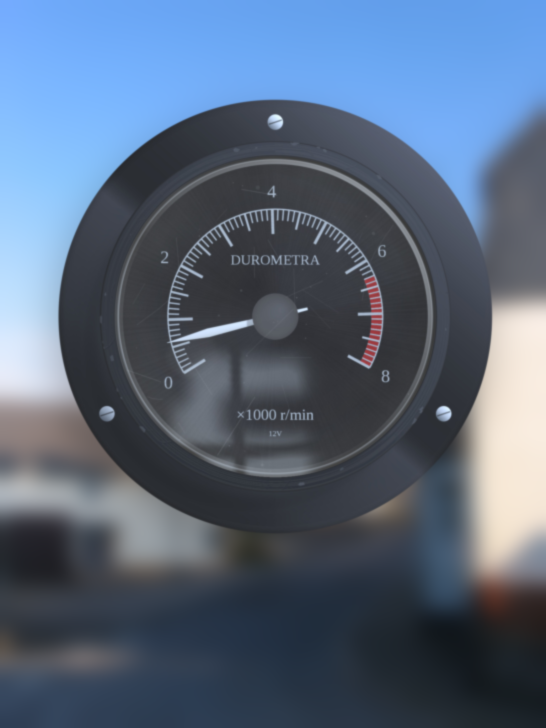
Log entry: 600 rpm
